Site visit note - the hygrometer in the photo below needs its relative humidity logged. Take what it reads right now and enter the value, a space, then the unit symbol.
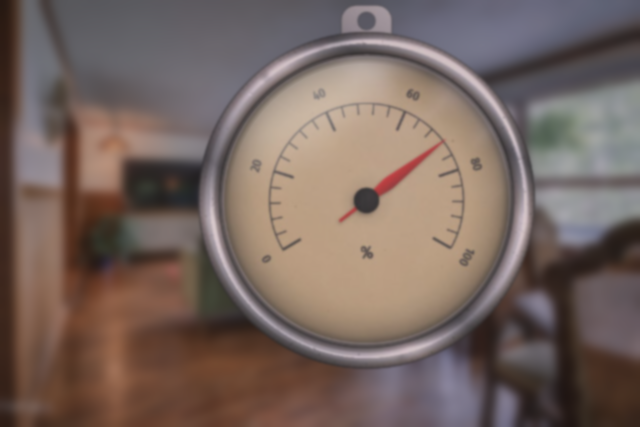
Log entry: 72 %
